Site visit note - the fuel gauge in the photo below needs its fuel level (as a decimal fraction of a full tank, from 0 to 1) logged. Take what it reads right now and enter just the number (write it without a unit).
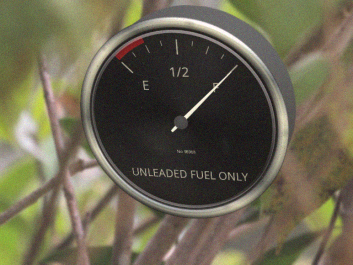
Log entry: 1
